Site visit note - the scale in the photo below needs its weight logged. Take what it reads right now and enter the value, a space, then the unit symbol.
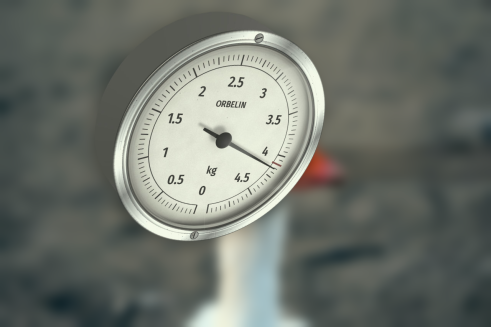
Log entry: 4.15 kg
